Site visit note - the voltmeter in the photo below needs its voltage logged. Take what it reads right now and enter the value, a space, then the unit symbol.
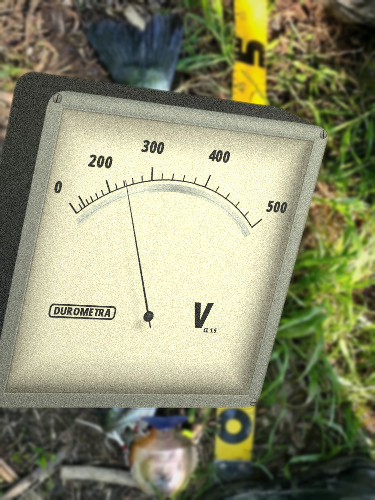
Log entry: 240 V
